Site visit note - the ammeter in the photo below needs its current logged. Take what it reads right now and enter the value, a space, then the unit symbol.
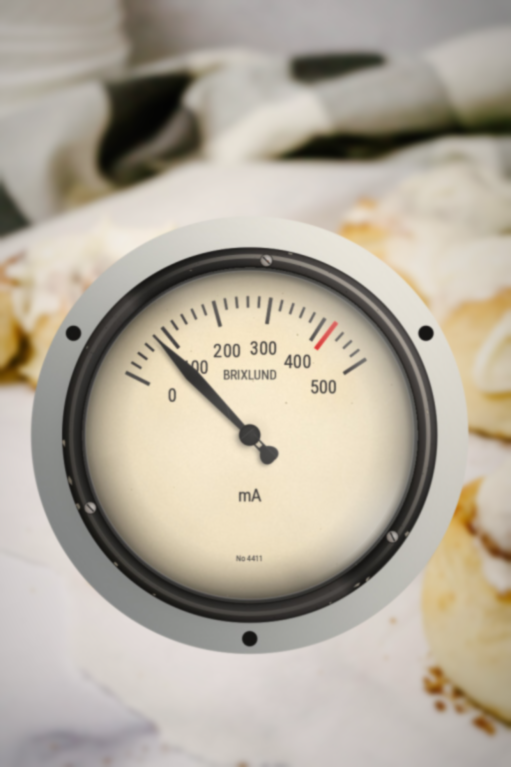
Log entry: 80 mA
